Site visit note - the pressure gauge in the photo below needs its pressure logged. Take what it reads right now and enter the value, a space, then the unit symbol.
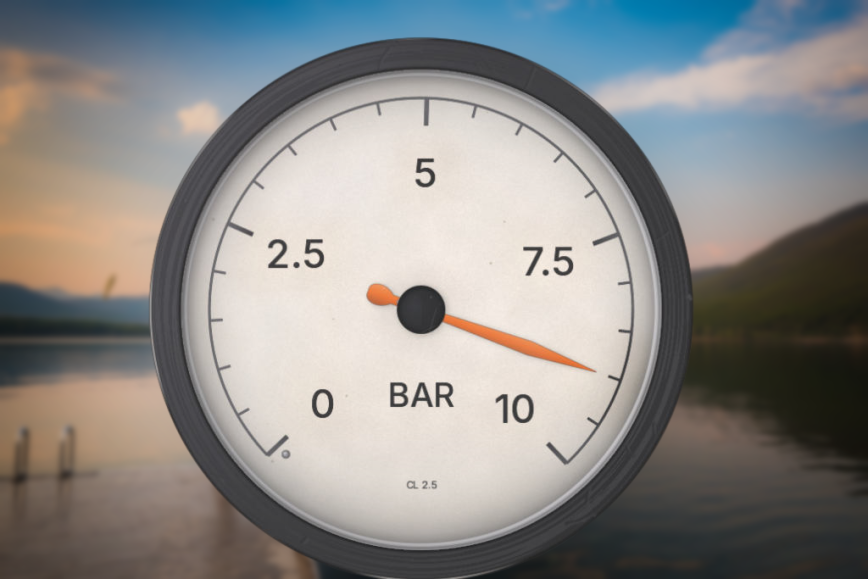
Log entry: 9 bar
